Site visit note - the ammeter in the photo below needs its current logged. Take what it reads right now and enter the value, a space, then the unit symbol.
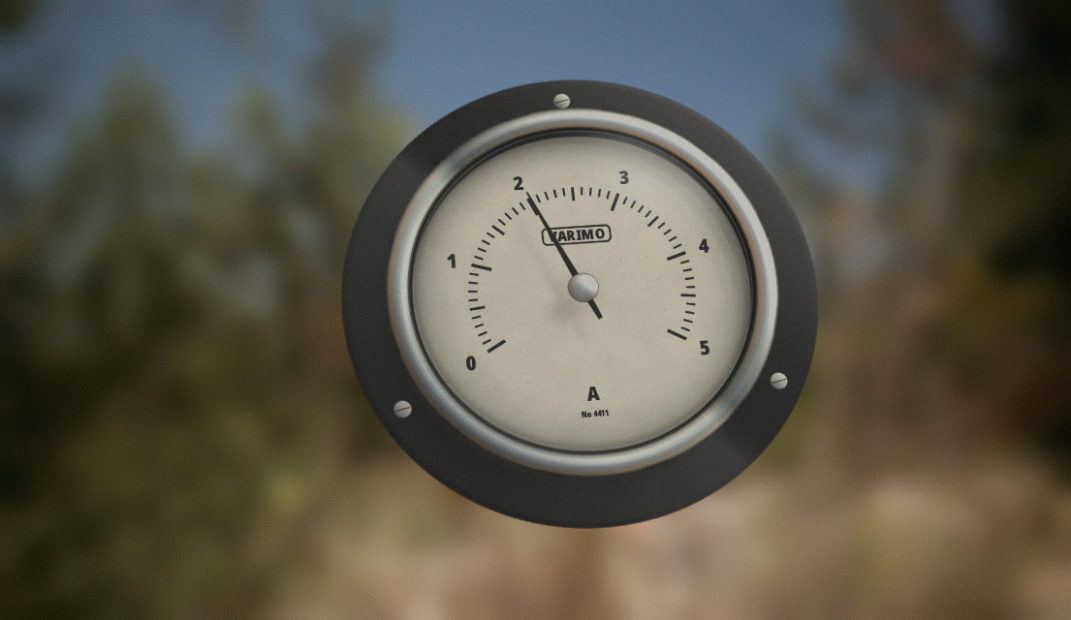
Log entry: 2 A
